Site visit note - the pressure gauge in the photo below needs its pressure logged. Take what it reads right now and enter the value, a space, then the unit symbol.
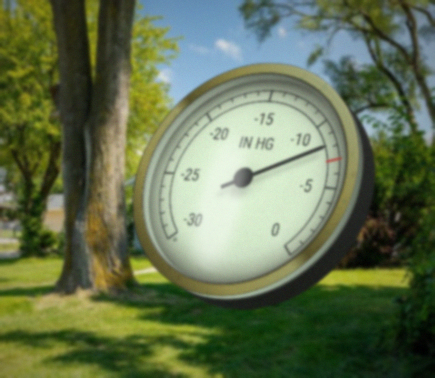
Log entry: -8 inHg
